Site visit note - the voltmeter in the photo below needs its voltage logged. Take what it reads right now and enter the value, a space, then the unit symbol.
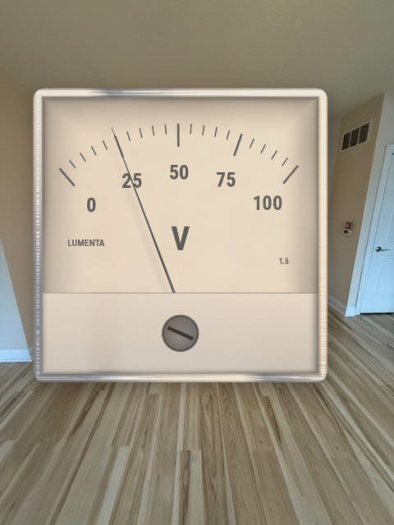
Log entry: 25 V
